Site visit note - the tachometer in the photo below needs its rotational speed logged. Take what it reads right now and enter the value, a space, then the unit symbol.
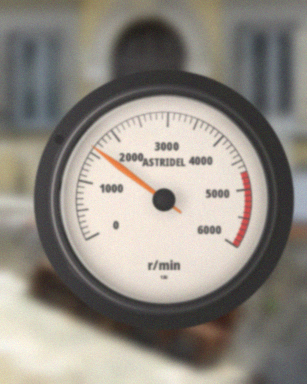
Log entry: 1600 rpm
